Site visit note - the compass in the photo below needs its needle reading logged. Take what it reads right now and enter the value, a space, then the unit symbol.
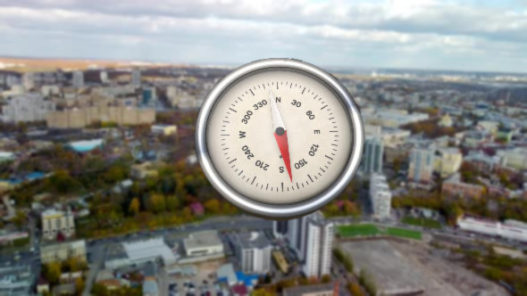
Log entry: 170 °
